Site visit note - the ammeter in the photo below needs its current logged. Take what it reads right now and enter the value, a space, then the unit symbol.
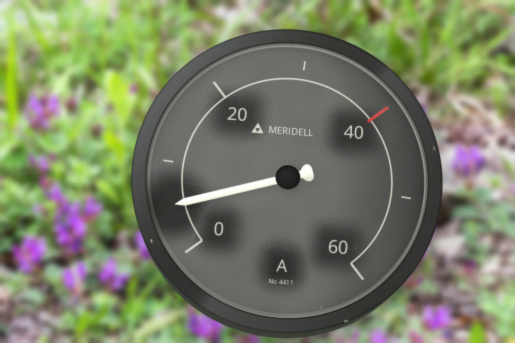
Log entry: 5 A
